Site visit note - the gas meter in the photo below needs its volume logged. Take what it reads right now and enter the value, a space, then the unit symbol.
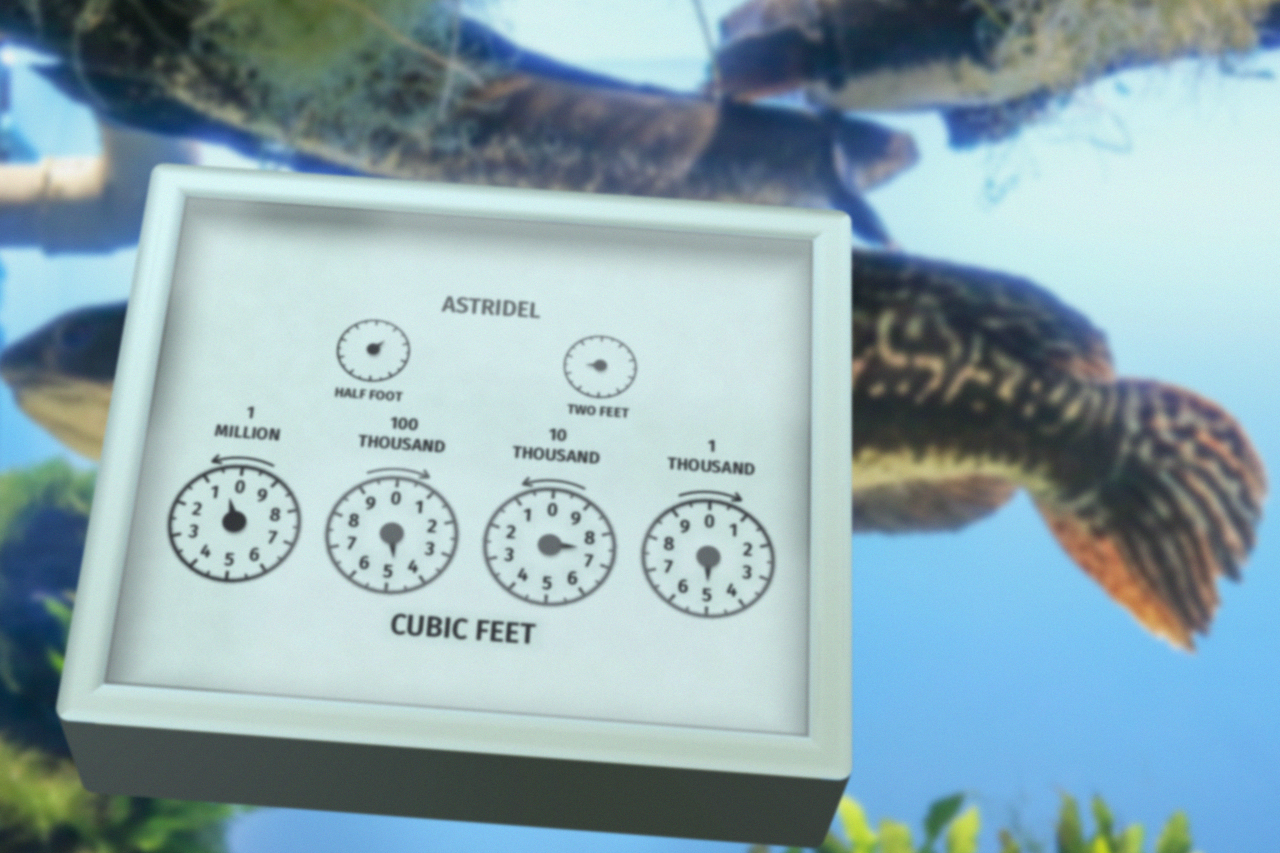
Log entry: 47500 ft³
